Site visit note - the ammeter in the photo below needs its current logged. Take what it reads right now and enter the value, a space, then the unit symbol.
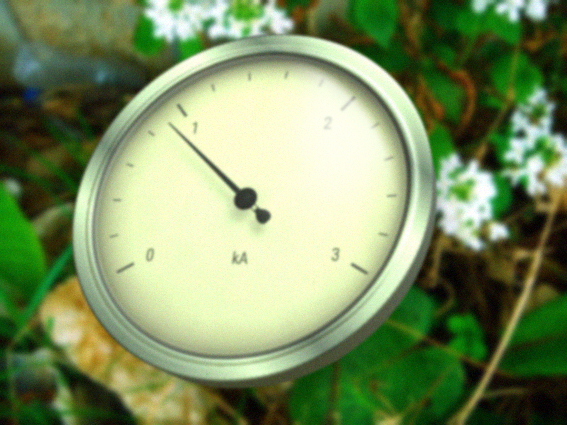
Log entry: 0.9 kA
